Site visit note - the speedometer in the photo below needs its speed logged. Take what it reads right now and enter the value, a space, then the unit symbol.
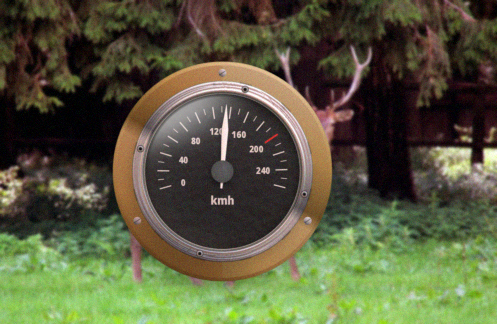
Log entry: 135 km/h
